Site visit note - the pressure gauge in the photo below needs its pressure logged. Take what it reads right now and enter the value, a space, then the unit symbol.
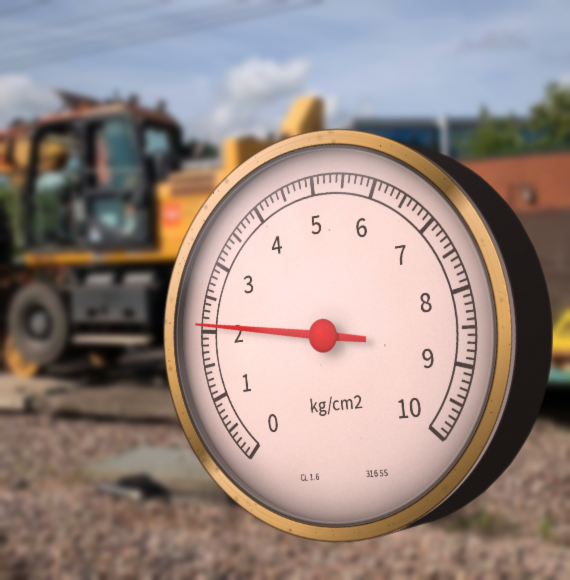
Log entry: 2.1 kg/cm²
